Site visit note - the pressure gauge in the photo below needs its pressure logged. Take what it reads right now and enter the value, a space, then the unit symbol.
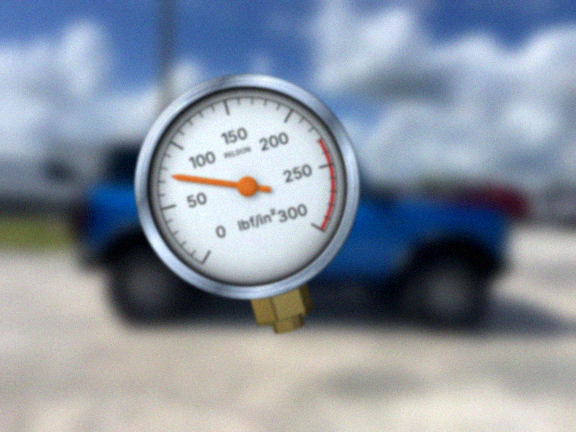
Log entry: 75 psi
